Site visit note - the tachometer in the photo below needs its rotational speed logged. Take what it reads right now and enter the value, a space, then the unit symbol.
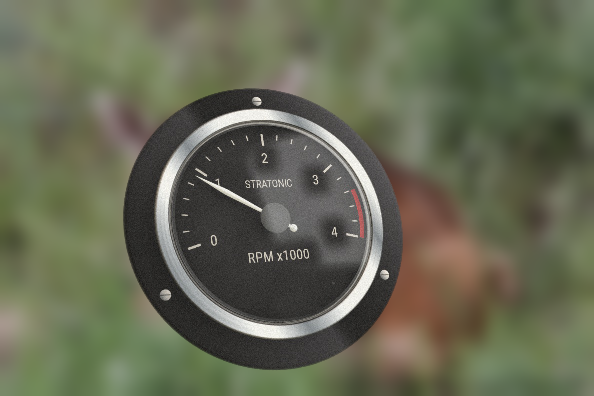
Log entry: 900 rpm
